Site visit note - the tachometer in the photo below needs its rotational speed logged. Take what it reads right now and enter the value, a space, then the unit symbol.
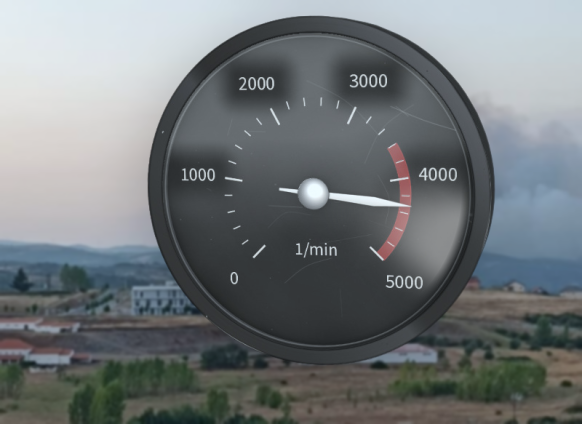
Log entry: 4300 rpm
